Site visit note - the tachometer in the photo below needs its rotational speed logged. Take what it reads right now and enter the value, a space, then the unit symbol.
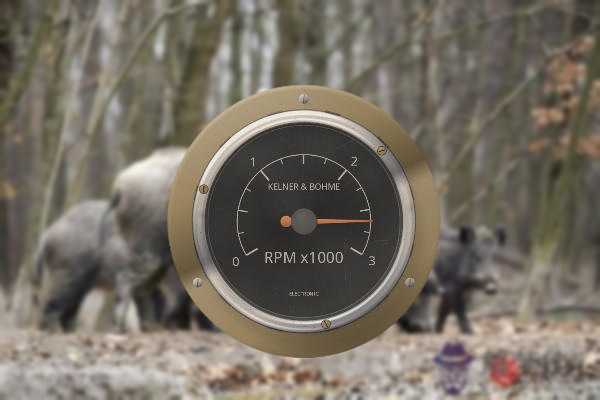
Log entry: 2625 rpm
